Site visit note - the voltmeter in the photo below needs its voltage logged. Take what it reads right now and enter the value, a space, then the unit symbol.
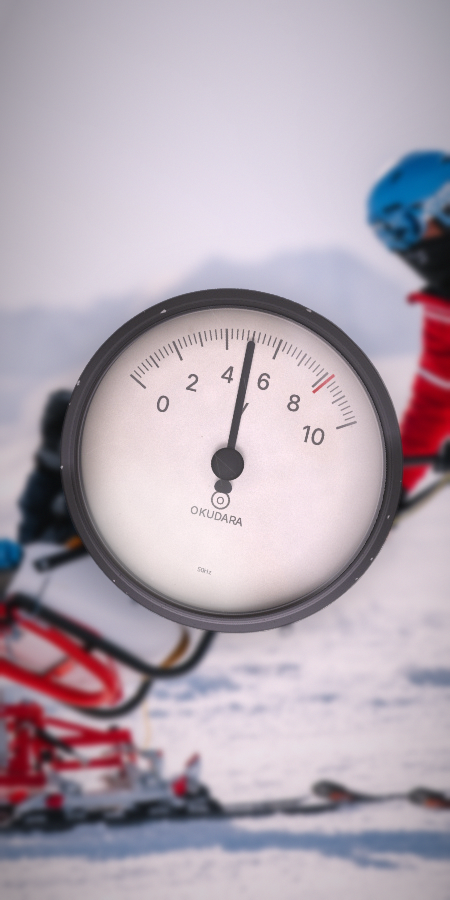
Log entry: 5 V
